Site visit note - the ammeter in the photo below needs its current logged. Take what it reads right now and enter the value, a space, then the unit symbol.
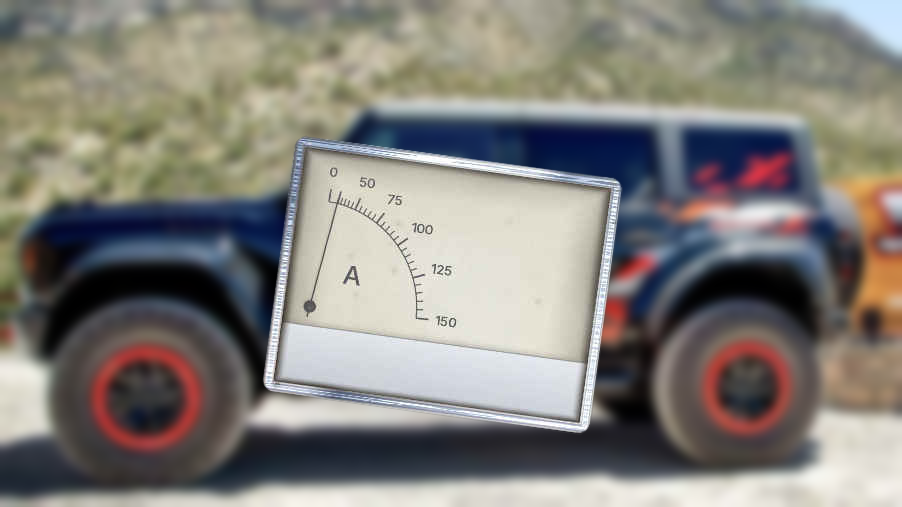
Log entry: 25 A
